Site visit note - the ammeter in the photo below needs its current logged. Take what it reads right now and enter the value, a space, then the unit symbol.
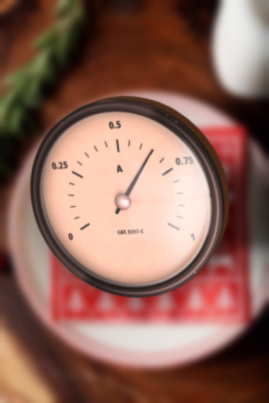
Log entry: 0.65 A
